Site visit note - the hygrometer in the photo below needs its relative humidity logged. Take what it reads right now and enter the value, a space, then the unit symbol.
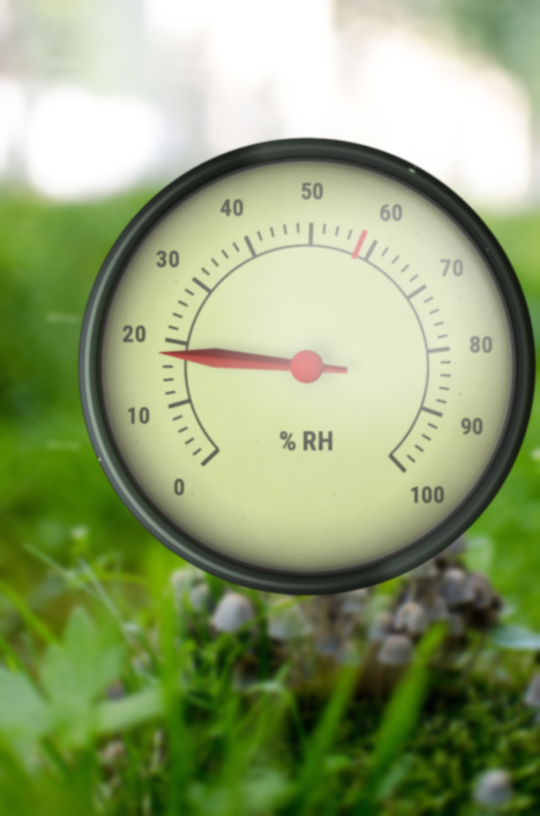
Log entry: 18 %
